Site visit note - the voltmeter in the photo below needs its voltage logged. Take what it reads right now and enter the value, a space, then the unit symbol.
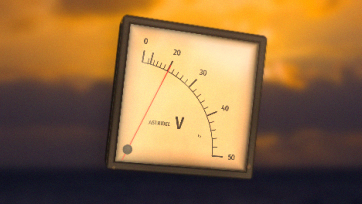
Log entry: 20 V
